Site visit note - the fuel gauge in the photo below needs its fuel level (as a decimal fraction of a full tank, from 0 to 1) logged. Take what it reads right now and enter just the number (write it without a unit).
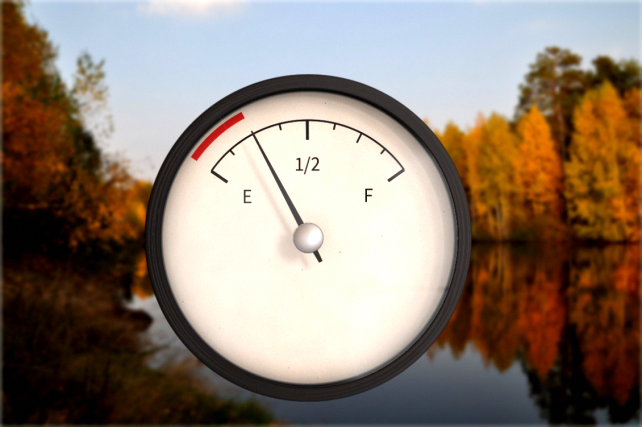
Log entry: 0.25
